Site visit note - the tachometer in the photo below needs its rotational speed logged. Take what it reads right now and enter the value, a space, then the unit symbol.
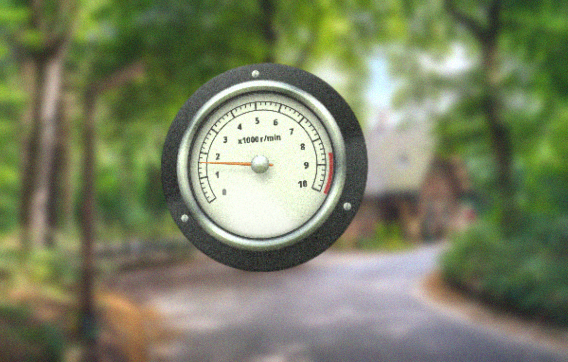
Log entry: 1600 rpm
